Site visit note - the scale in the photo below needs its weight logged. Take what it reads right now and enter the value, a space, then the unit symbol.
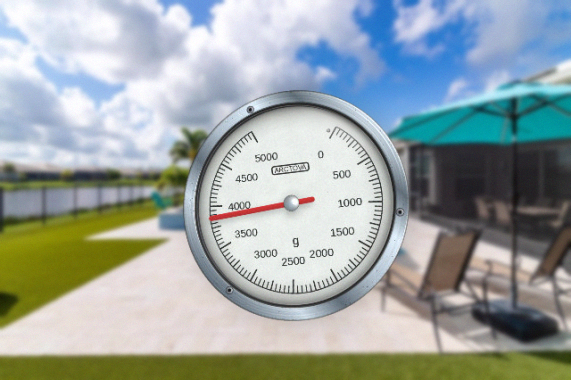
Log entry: 3850 g
